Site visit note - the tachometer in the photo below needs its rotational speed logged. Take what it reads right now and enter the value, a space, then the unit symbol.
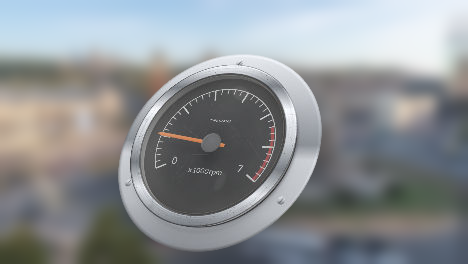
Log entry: 1000 rpm
